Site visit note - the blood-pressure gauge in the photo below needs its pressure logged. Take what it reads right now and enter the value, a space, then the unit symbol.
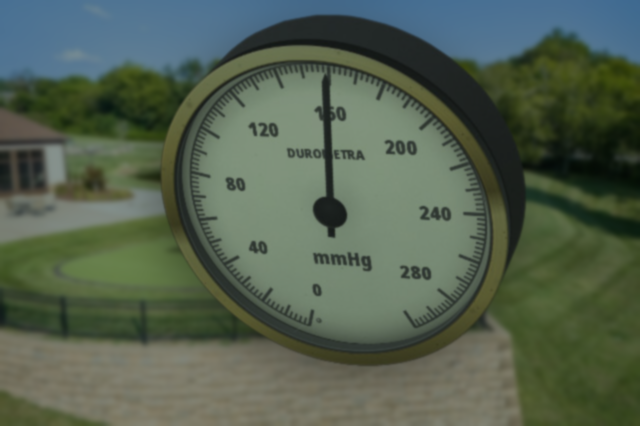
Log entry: 160 mmHg
